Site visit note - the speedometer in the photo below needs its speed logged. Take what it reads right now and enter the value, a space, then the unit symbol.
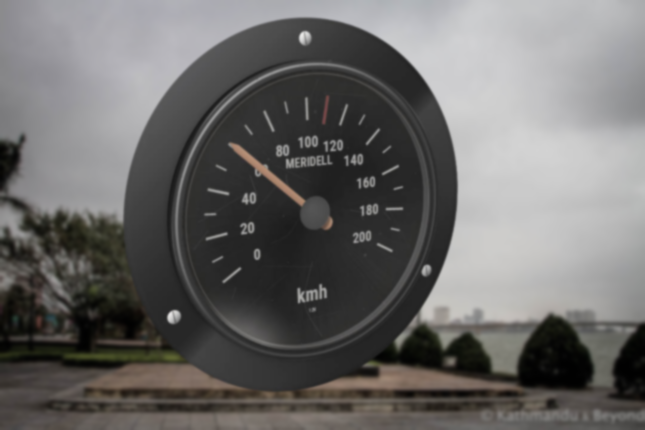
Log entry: 60 km/h
